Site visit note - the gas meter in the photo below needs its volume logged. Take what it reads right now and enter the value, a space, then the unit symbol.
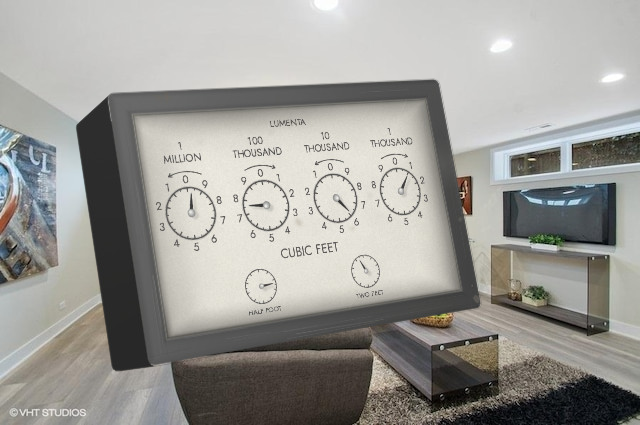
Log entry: 976100 ft³
